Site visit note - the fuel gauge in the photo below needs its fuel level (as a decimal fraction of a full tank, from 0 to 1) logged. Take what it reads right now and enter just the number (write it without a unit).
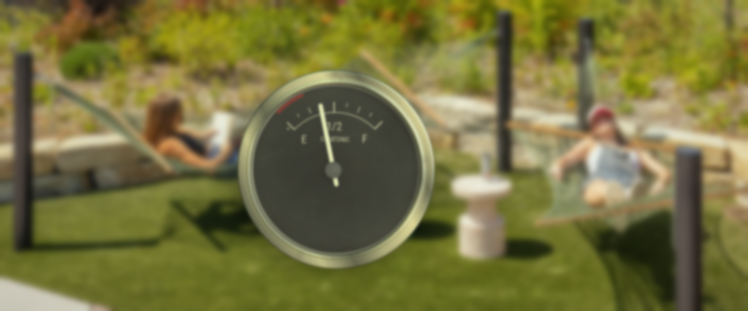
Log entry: 0.375
